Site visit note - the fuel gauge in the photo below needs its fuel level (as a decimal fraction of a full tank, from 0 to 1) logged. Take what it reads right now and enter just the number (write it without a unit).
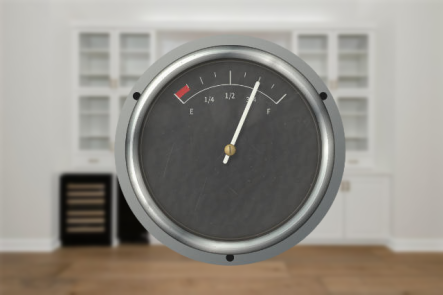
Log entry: 0.75
